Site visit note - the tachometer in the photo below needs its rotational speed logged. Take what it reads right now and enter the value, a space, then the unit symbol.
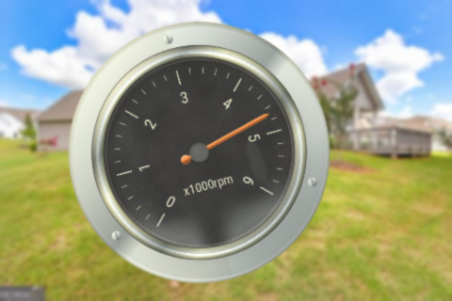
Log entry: 4700 rpm
